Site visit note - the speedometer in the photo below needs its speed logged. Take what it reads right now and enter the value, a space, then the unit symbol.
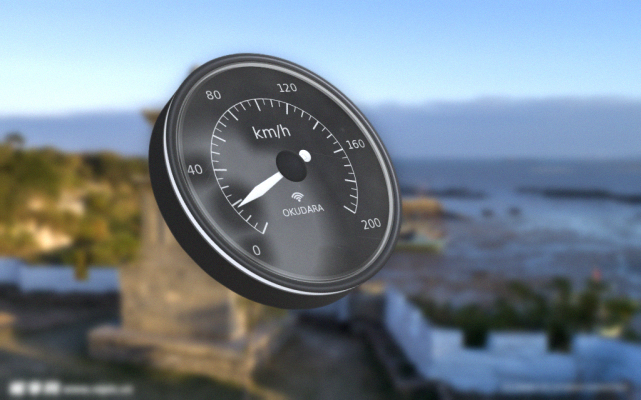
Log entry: 17.5 km/h
